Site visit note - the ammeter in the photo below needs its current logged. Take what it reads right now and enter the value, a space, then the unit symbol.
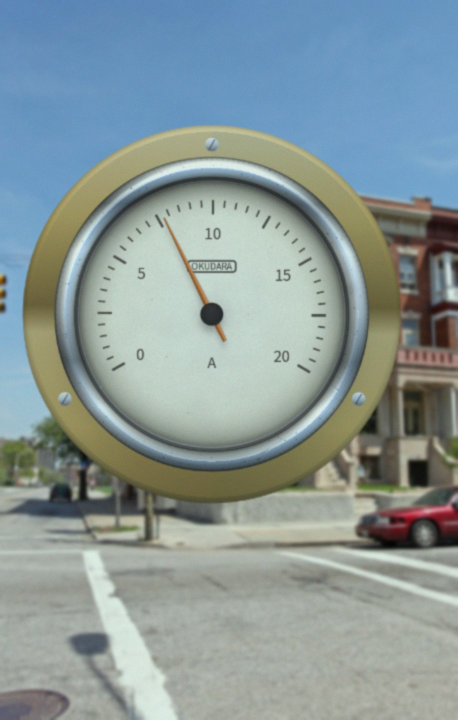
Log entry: 7.75 A
